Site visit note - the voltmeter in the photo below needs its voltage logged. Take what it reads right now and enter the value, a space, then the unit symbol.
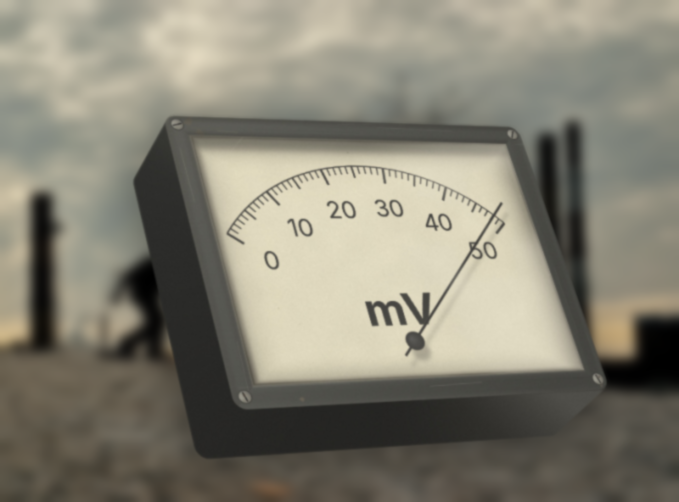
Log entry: 48 mV
